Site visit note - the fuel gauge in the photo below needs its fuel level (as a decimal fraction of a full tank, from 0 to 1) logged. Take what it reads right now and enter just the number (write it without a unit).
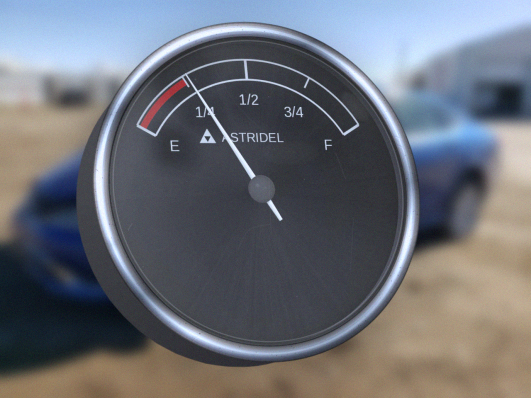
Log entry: 0.25
